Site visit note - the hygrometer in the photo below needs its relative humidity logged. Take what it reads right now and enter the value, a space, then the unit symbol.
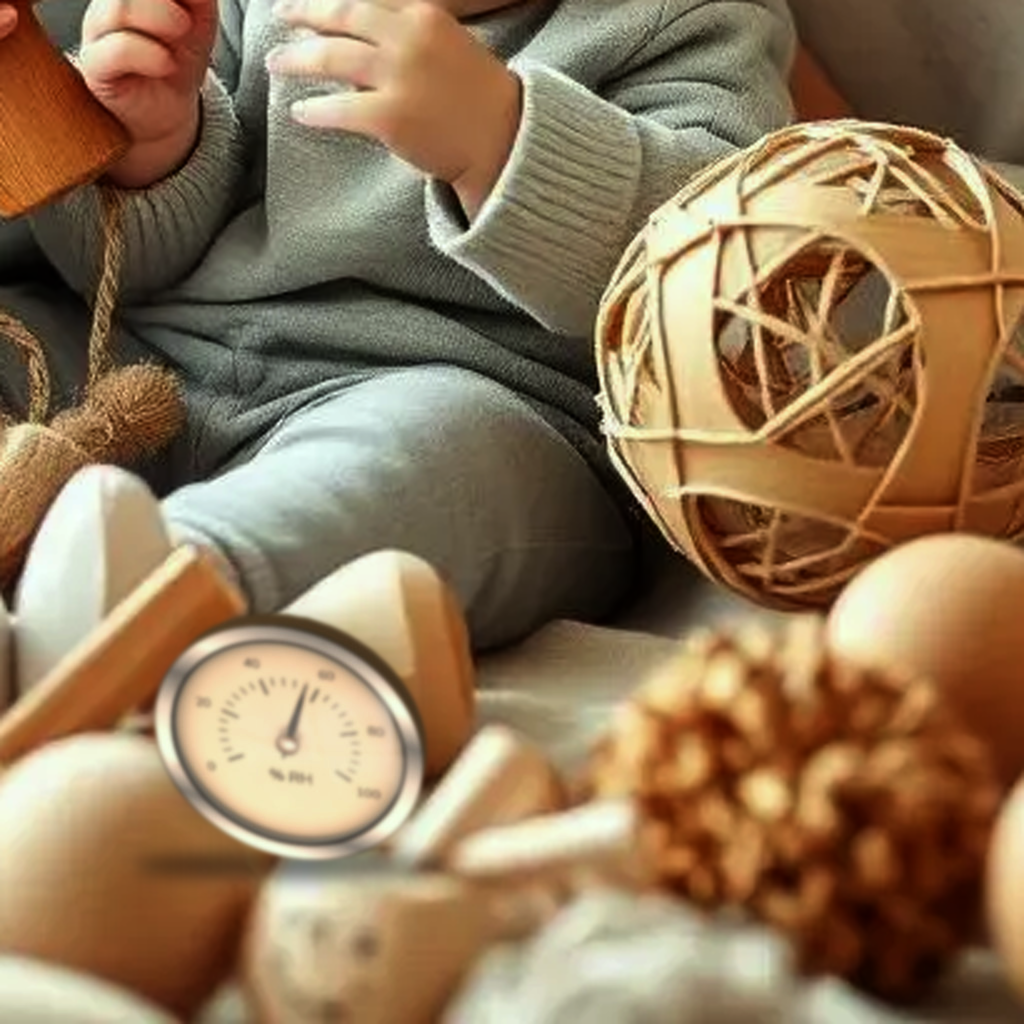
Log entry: 56 %
